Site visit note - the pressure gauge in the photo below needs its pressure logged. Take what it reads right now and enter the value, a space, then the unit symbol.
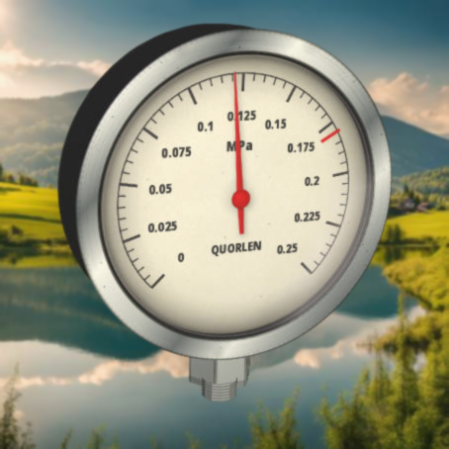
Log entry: 0.12 MPa
